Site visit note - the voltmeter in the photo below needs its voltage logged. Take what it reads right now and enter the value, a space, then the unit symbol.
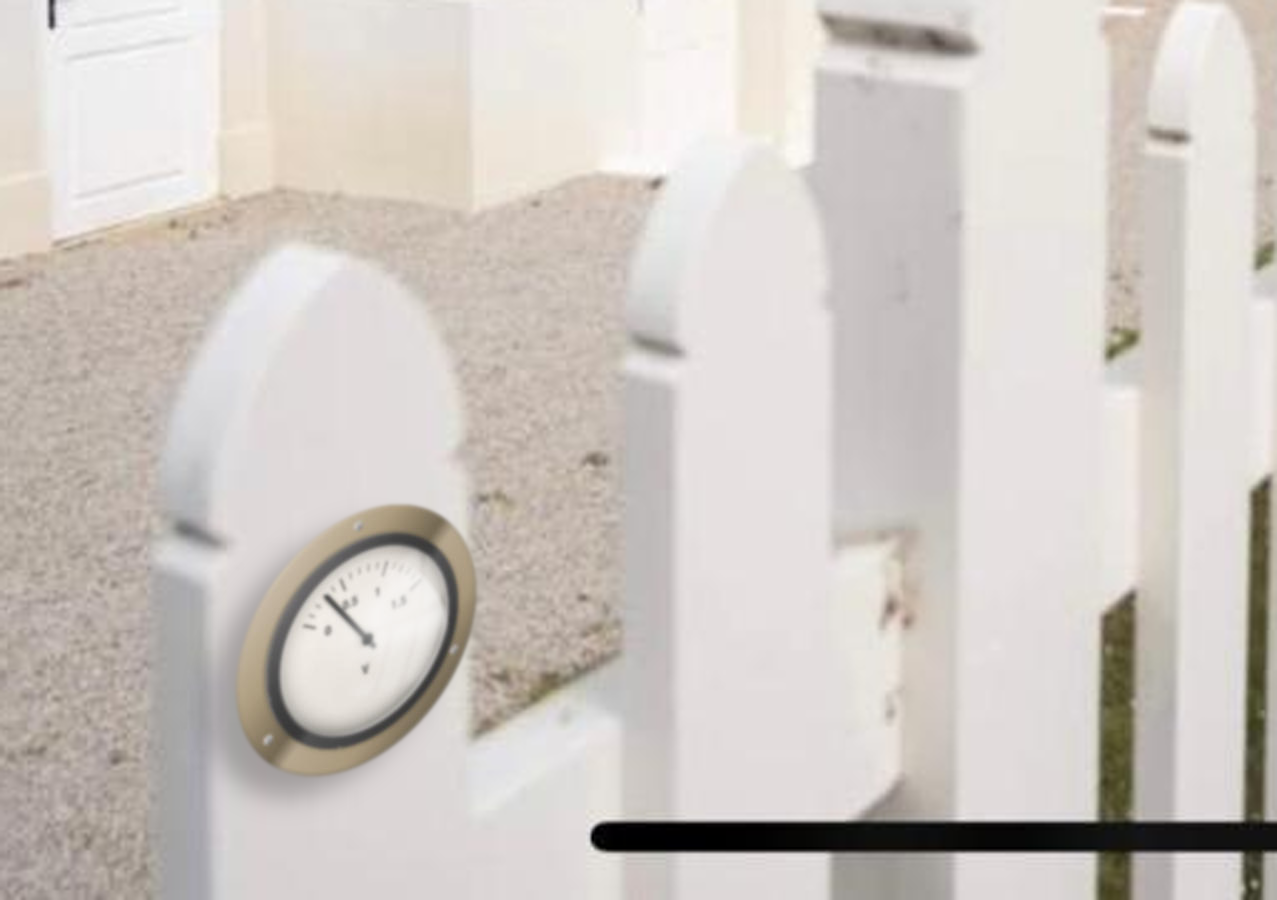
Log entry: 0.3 V
